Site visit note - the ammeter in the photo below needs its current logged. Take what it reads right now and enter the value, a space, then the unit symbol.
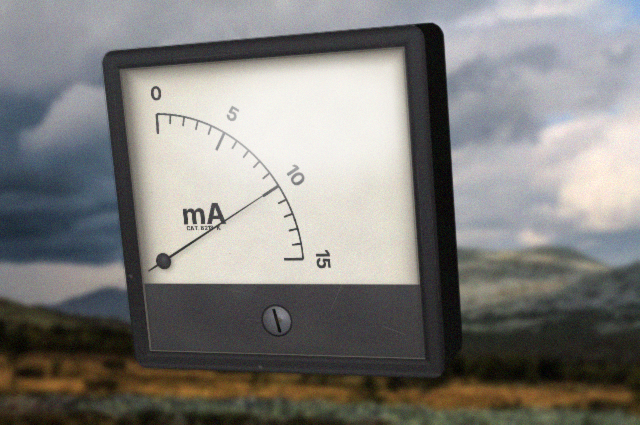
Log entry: 10 mA
